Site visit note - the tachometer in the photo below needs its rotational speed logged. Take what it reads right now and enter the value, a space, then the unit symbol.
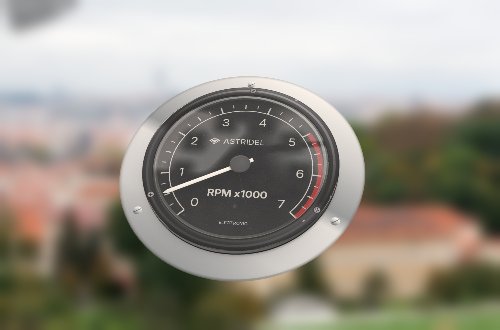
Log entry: 500 rpm
